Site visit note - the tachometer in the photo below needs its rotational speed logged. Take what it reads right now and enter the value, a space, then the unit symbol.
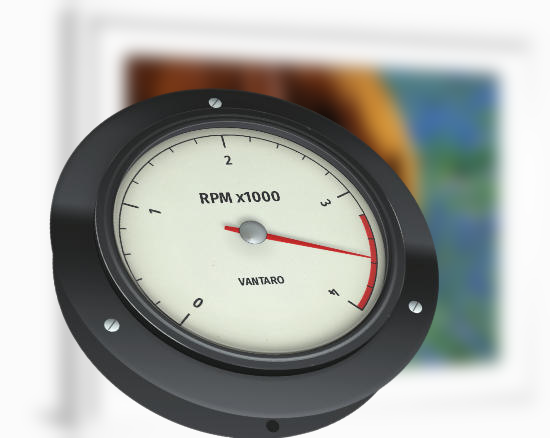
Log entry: 3600 rpm
